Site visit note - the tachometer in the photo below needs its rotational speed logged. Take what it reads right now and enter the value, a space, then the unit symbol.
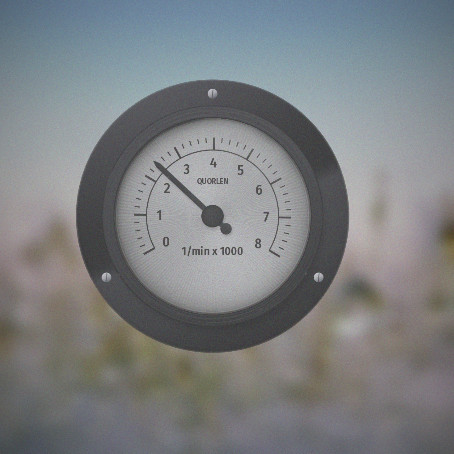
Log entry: 2400 rpm
